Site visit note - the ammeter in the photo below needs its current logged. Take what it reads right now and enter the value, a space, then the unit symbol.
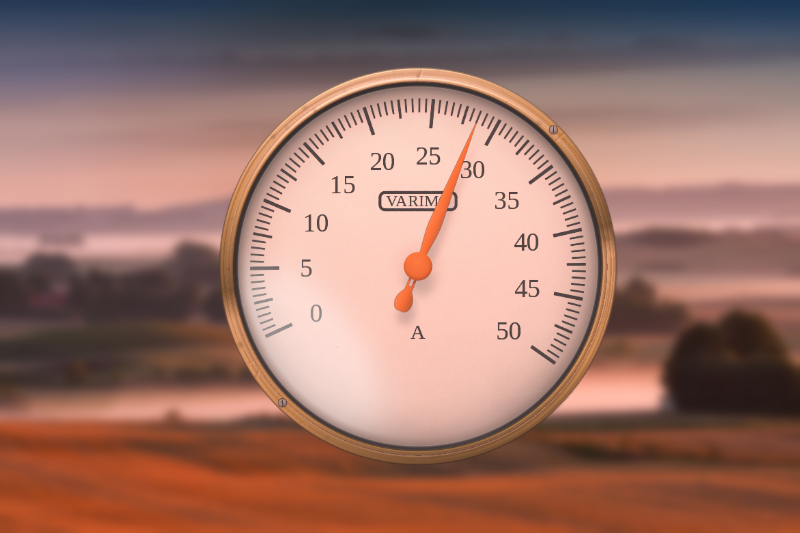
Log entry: 28.5 A
